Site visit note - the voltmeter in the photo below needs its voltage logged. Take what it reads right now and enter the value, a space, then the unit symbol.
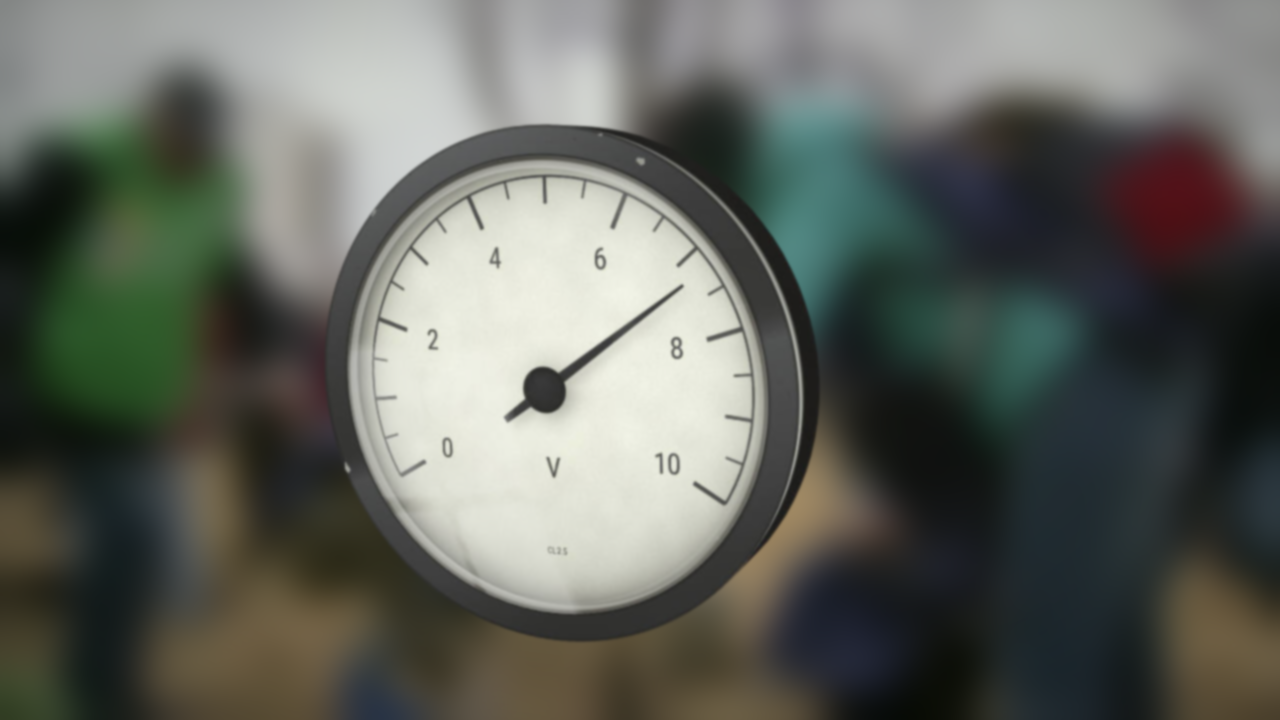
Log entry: 7.25 V
